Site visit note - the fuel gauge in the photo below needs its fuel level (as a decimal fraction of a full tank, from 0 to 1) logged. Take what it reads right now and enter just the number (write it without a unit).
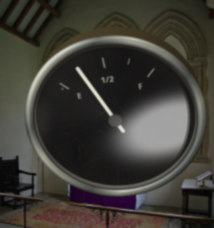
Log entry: 0.25
